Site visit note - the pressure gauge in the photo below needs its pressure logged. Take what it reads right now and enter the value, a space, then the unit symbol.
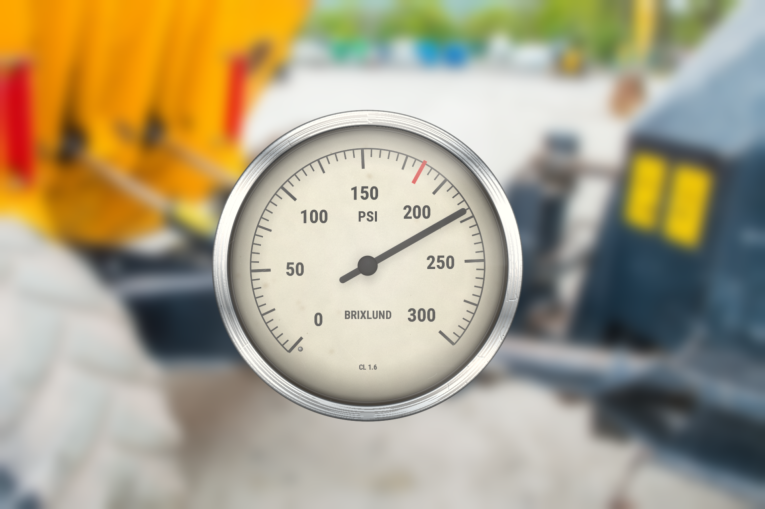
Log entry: 220 psi
